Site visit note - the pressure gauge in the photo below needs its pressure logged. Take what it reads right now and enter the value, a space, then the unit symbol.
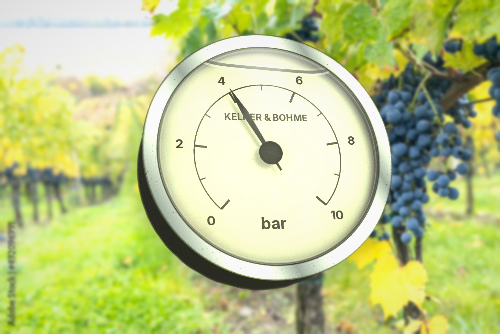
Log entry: 4 bar
